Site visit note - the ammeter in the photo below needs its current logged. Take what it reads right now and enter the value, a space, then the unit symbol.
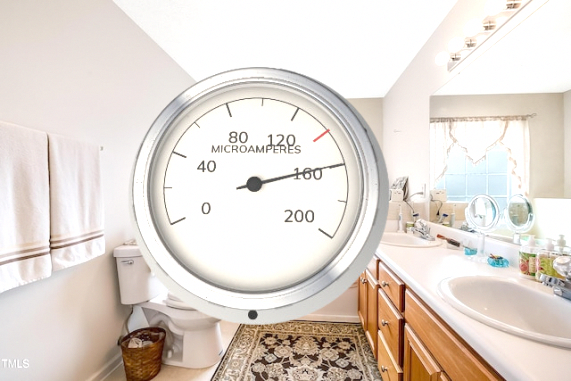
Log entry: 160 µA
